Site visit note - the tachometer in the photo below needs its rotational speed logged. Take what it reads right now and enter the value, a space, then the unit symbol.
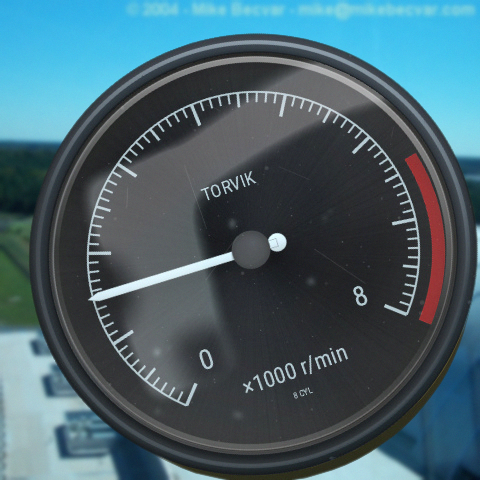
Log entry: 1500 rpm
